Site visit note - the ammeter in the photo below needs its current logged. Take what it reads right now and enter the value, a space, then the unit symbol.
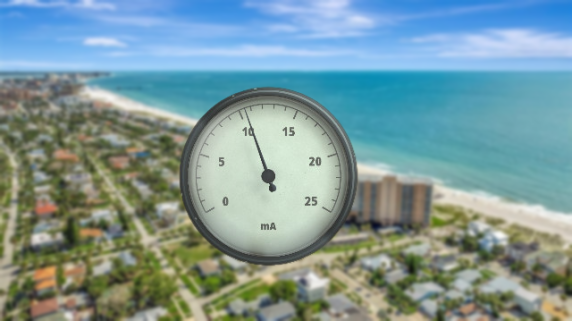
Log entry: 10.5 mA
